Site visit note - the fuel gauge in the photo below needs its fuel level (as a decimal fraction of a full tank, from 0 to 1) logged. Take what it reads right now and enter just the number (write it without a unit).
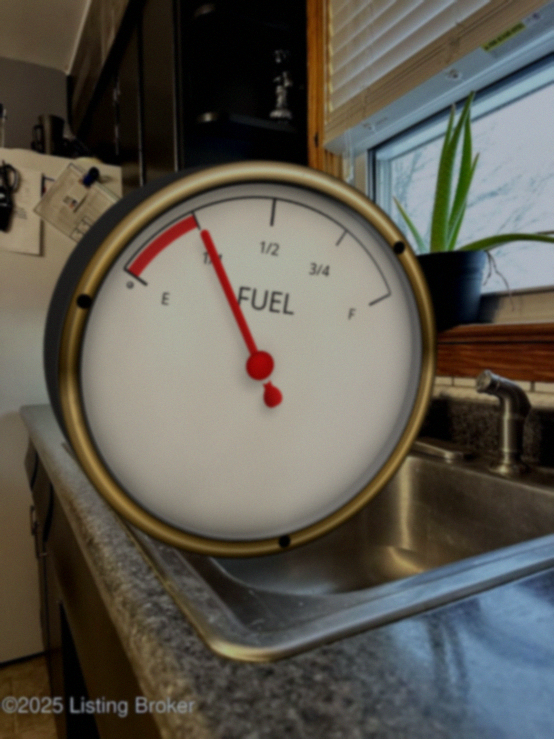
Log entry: 0.25
